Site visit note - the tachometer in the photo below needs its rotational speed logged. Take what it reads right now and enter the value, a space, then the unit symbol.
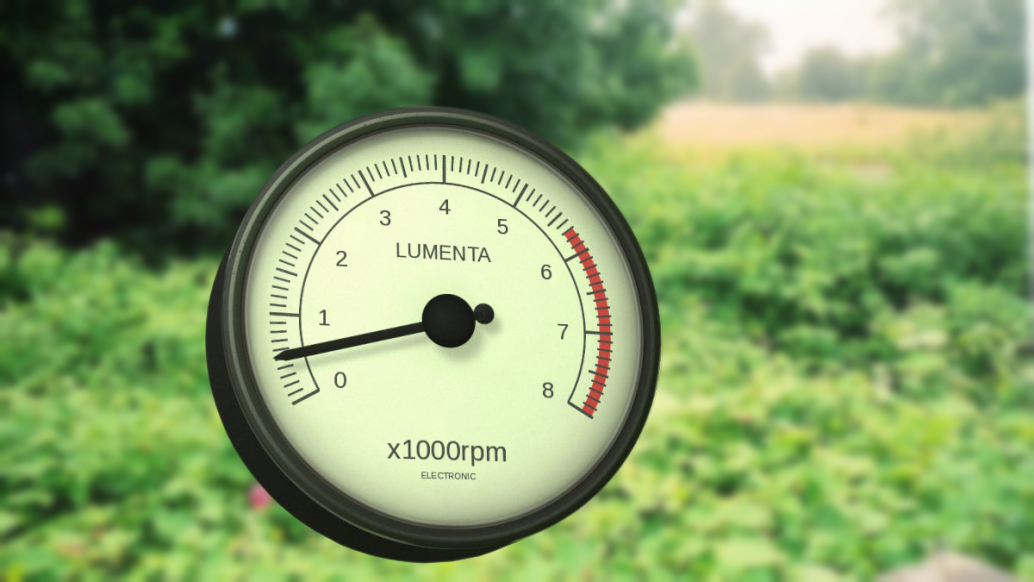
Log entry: 500 rpm
